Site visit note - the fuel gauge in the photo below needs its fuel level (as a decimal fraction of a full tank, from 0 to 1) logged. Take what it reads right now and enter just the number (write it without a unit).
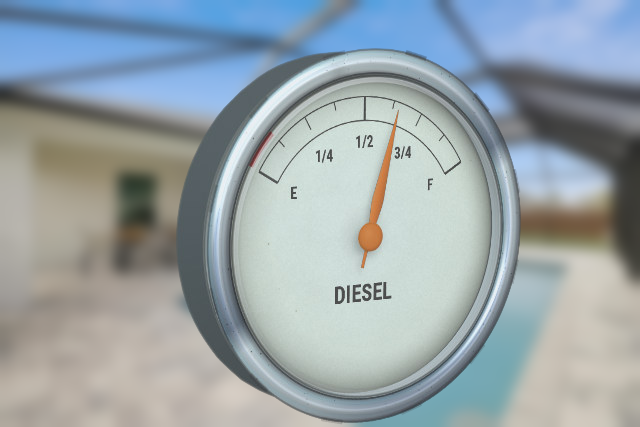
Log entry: 0.625
